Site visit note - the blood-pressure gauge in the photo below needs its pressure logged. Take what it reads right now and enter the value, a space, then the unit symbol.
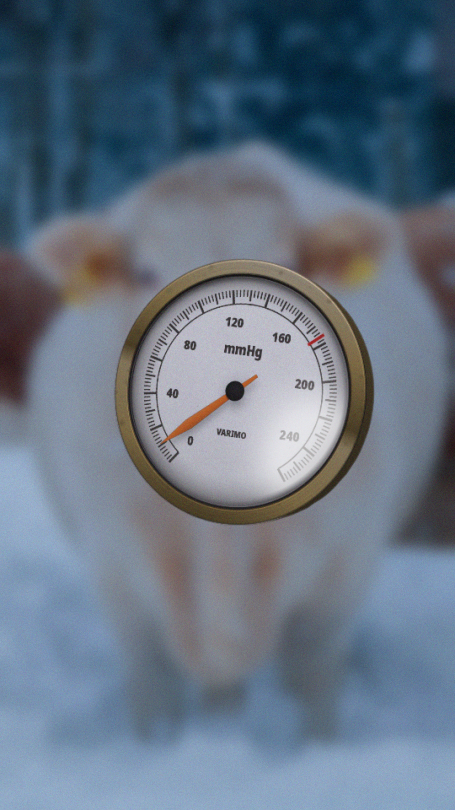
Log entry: 10 mmHg
